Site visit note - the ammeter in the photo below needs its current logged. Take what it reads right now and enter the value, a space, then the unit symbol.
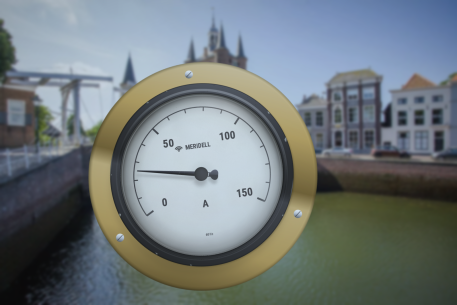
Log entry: 25 A
